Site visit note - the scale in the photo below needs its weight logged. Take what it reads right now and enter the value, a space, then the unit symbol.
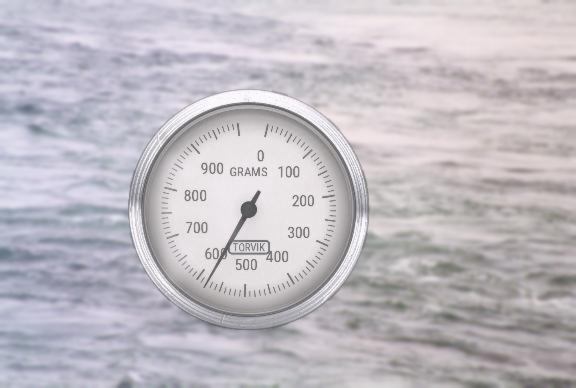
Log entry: 580 g
